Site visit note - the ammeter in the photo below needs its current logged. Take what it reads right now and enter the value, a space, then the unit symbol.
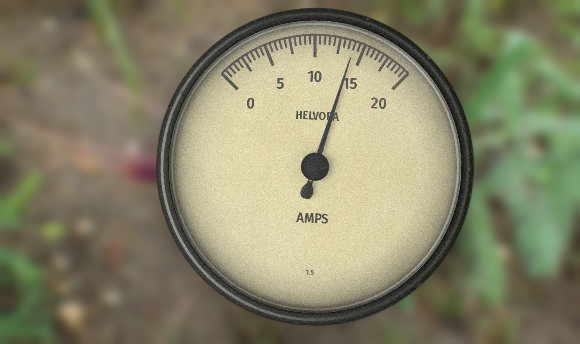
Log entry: 14 A
